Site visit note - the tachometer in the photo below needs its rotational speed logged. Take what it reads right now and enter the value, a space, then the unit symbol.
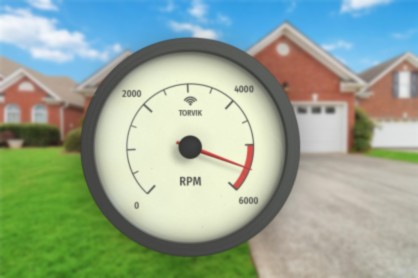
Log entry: 5500 rpm
